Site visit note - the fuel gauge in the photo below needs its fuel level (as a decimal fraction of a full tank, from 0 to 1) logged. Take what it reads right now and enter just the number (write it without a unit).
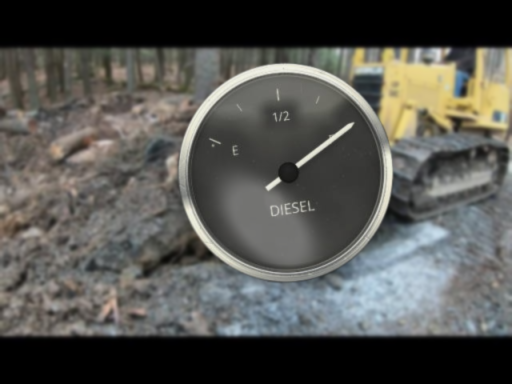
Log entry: 1
